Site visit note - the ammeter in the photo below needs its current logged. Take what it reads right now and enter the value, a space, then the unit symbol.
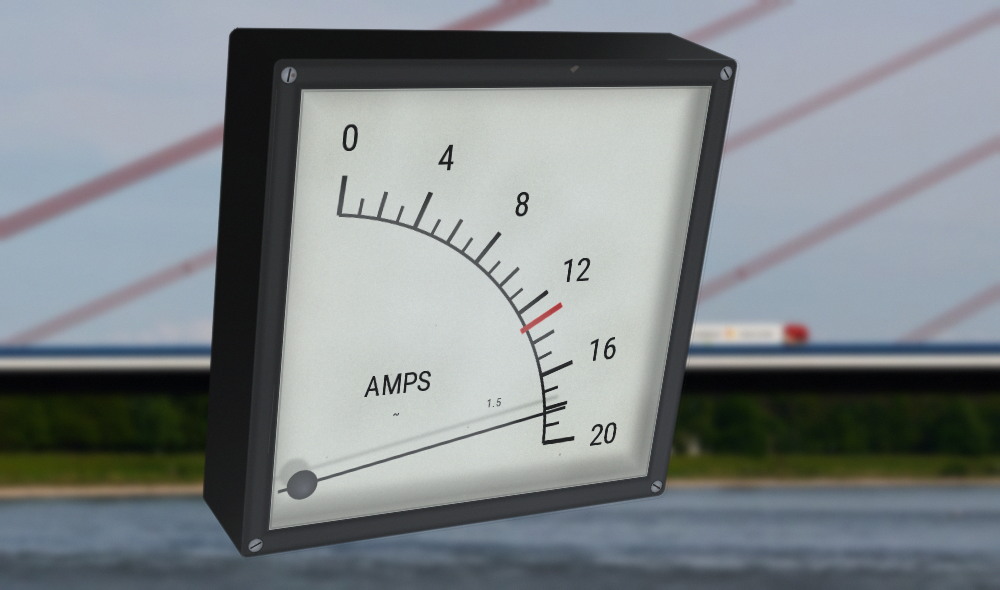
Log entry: 18 A
